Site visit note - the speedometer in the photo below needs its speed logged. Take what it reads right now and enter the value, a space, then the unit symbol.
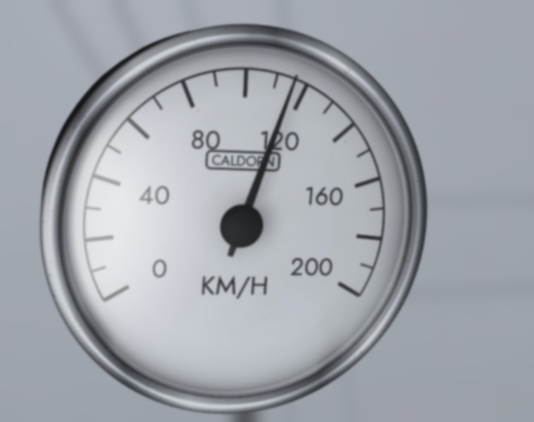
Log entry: 115 km/h
